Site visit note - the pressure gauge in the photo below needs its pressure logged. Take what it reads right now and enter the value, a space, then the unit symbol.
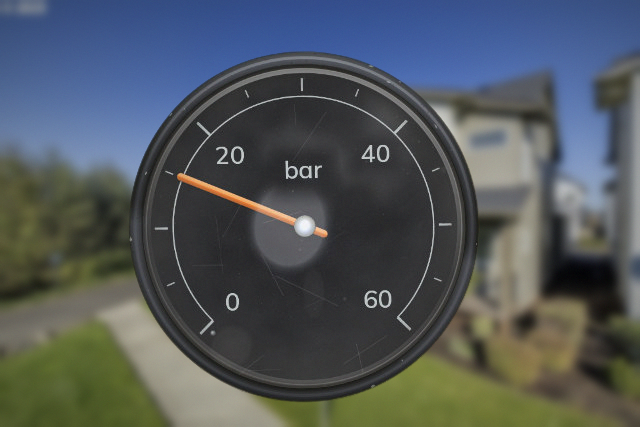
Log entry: 15 bar
